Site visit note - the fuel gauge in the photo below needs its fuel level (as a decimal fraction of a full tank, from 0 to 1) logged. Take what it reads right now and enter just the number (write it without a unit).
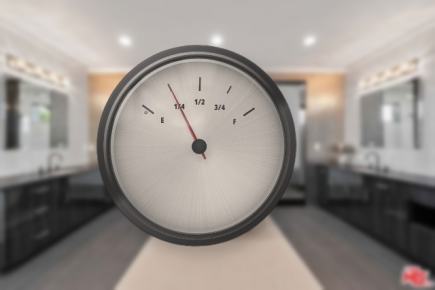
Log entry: 0.25
